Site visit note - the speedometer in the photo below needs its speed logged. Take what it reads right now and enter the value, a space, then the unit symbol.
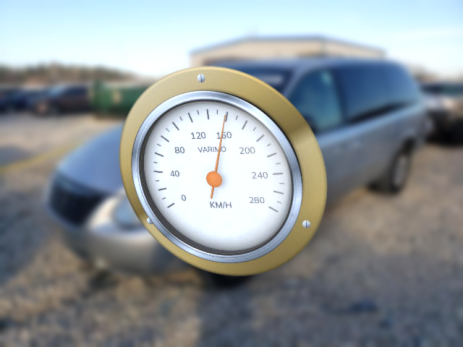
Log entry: 160 km/h
